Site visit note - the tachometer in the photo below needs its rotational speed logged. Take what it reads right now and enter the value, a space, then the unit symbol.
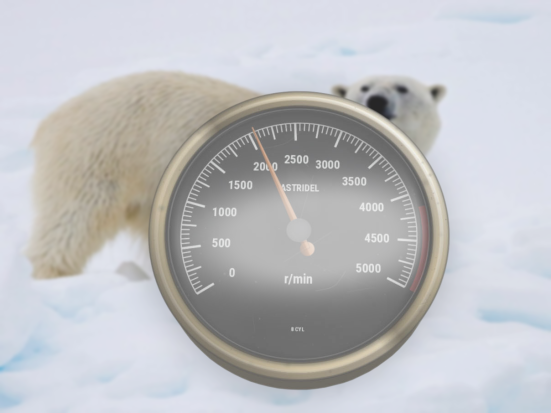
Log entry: 2050 rpm
